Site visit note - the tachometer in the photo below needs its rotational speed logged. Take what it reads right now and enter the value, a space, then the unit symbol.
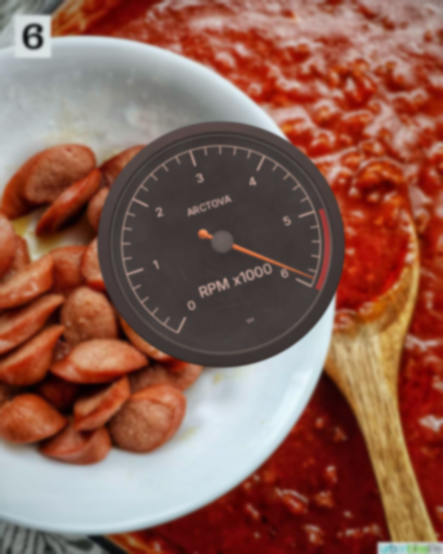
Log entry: 5900 rpm
